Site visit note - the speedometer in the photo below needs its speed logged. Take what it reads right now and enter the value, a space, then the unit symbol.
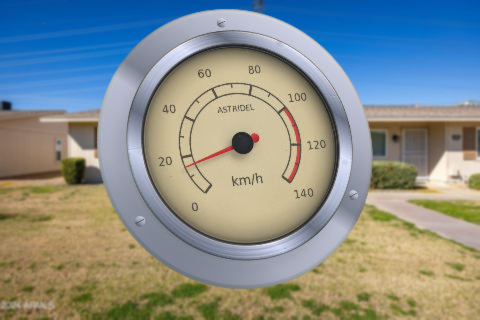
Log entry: 15 km/h
